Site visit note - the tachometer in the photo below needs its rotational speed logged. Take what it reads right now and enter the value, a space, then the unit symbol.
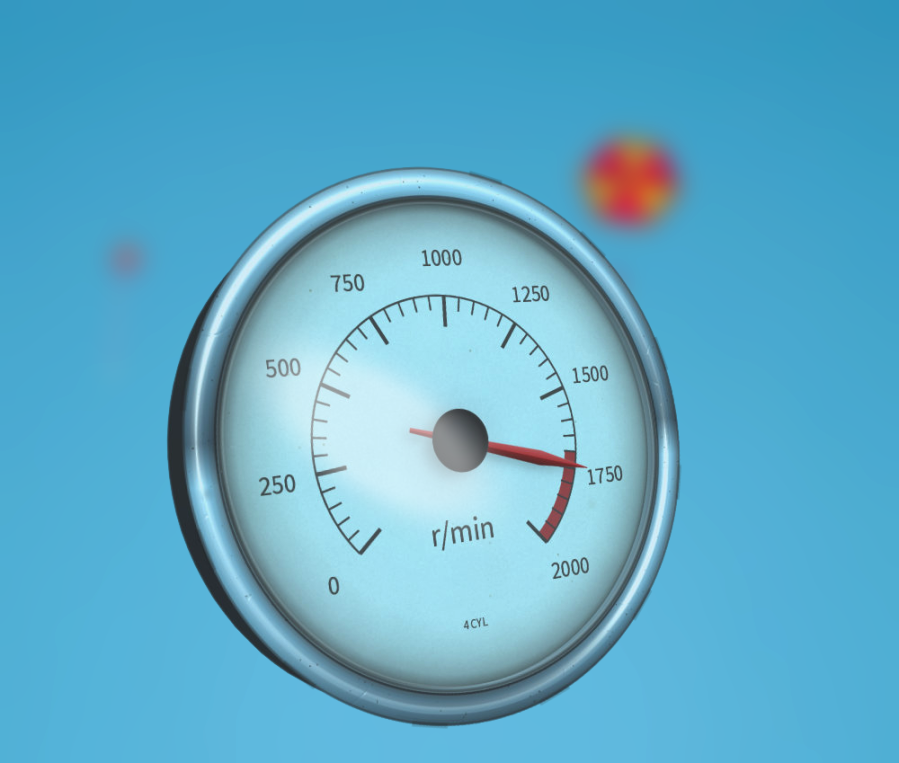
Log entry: 1750 rpm
